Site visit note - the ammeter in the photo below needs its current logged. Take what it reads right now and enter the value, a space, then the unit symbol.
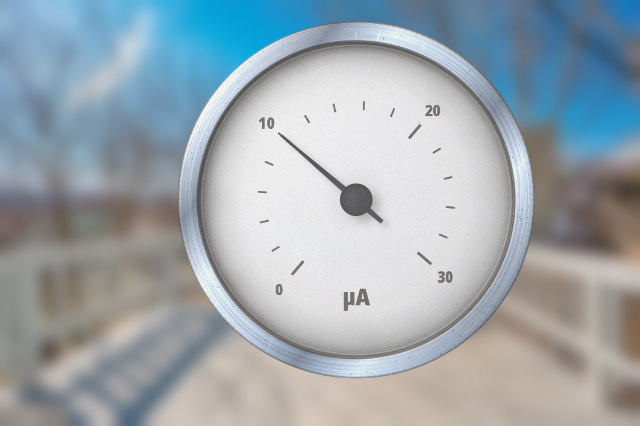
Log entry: 10 µA
